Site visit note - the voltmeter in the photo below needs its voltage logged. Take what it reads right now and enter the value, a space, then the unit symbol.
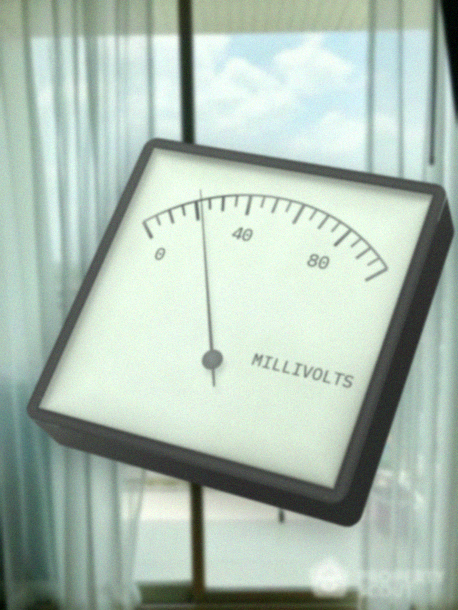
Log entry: 22.5 mV
